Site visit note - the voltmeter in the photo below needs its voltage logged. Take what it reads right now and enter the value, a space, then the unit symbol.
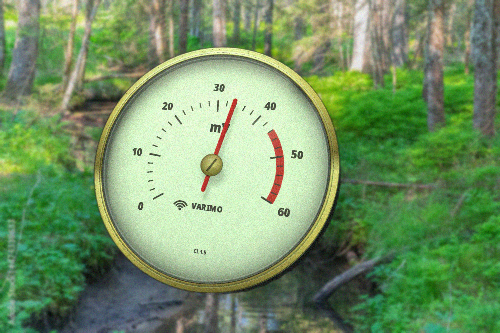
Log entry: 34 mV
